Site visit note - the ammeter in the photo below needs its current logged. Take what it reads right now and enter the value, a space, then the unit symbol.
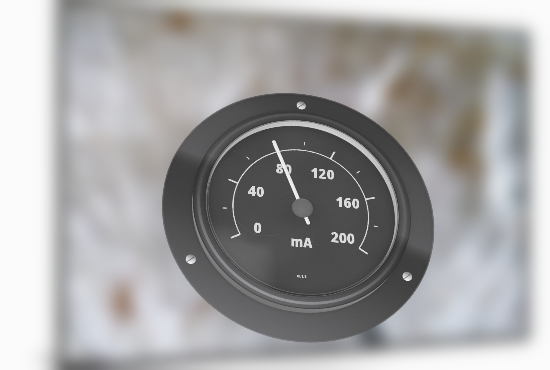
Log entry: 80 mA
